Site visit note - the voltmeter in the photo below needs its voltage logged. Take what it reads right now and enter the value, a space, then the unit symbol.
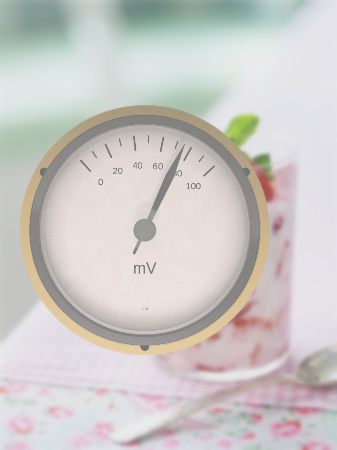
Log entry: 75 mV
